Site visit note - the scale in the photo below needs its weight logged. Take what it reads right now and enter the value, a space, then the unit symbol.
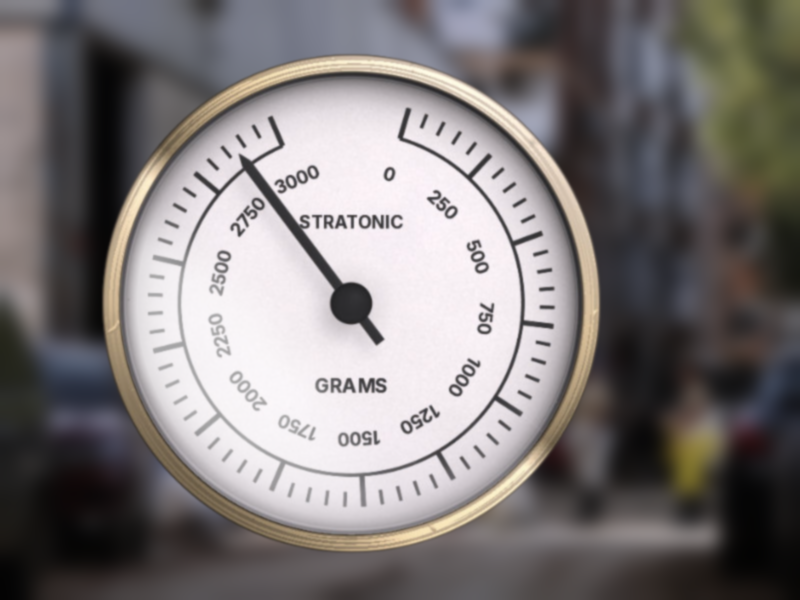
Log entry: 2875 g
